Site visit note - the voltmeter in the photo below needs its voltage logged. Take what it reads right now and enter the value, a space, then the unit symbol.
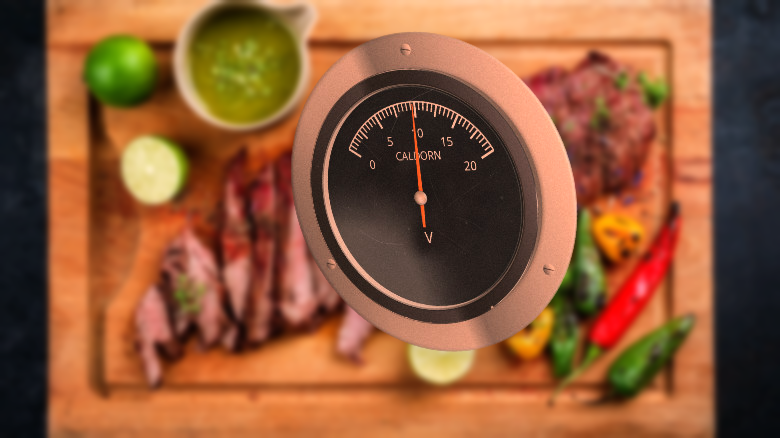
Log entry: 10 V
